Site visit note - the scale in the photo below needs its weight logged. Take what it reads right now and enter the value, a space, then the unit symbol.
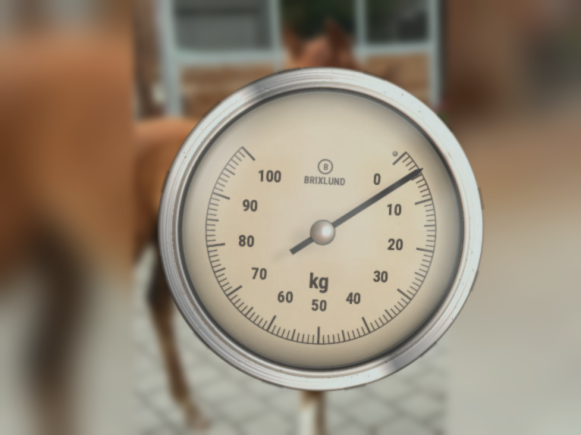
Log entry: 4 kg
